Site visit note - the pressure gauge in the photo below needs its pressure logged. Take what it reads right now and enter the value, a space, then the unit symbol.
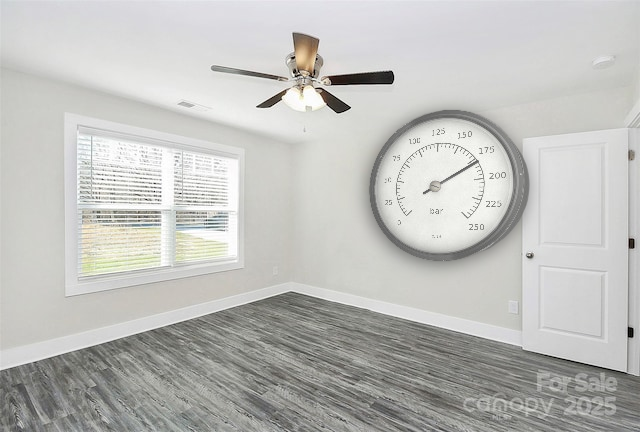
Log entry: 180 bar
